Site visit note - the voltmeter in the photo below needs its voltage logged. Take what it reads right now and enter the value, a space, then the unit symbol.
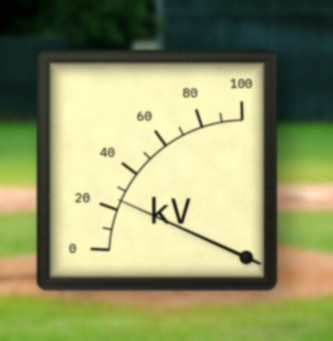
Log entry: 25 kV
